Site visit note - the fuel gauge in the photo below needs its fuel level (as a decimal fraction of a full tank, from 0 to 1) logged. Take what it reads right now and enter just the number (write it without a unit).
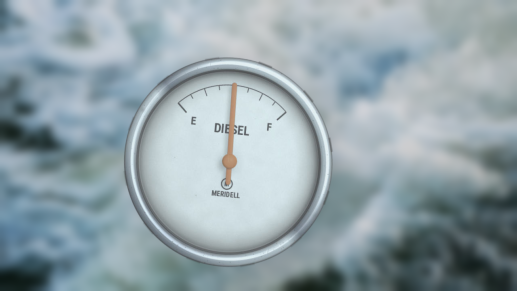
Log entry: 0.5
